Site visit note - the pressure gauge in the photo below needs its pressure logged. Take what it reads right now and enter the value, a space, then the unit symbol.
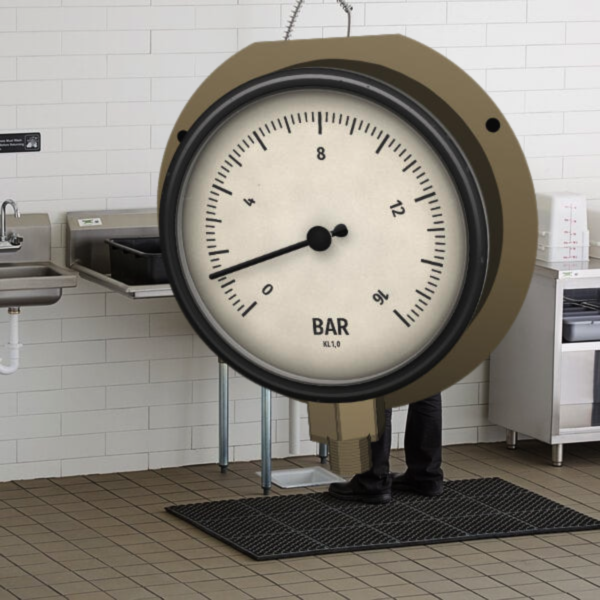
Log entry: 1.4 bar
